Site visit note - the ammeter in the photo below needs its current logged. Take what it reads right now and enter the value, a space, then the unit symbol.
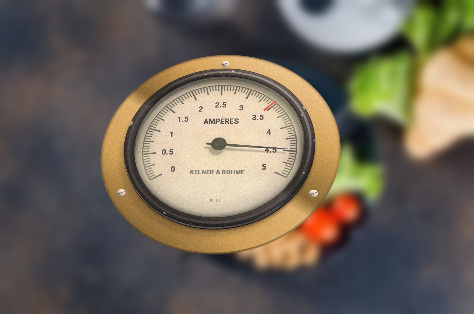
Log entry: 4.5 A
